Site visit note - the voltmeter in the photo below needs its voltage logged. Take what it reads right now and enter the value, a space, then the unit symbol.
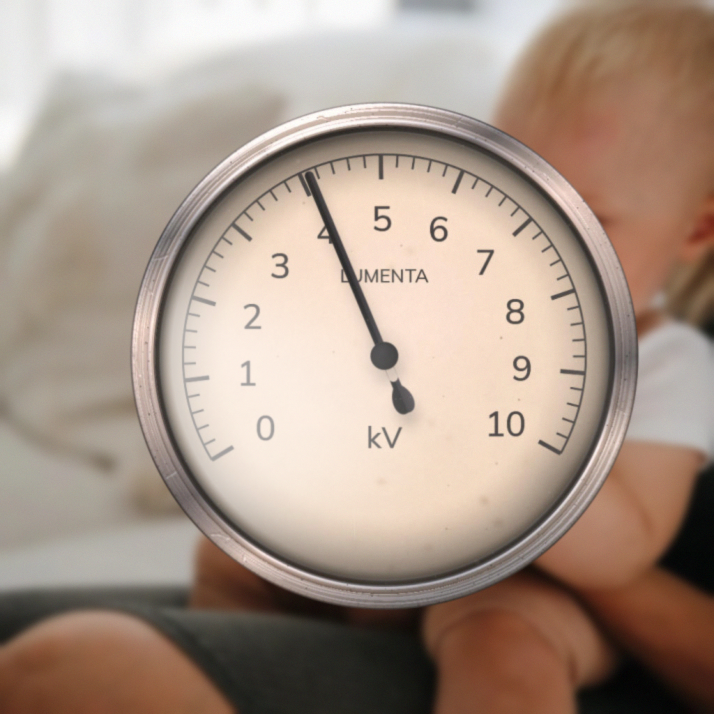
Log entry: 4.1 kV
